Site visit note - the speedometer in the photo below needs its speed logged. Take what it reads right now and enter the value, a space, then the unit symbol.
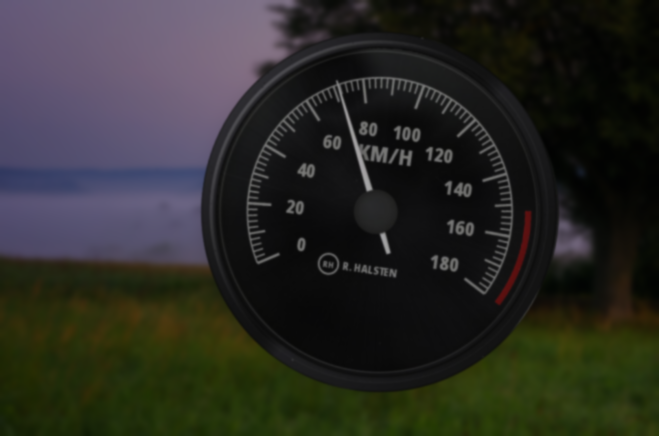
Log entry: 72 km/h
